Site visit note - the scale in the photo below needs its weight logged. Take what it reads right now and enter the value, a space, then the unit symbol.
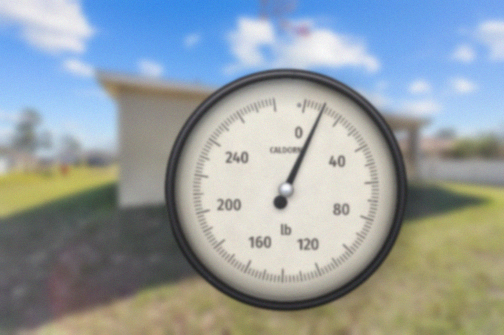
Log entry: 10 lb
